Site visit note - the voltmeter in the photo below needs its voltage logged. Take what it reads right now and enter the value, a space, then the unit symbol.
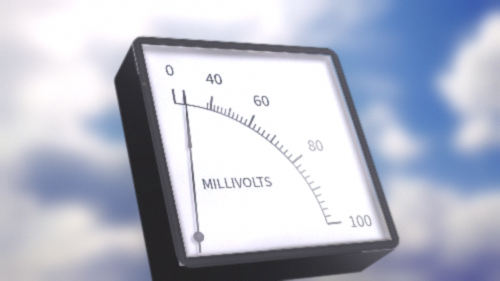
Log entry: 20 mV
